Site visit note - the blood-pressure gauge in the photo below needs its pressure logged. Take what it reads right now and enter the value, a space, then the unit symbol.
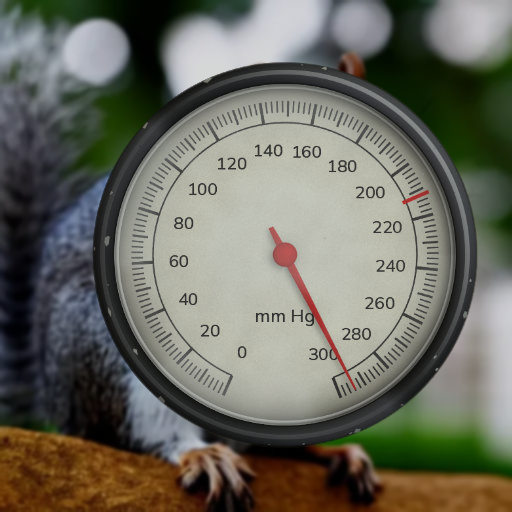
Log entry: 294 mmHg
